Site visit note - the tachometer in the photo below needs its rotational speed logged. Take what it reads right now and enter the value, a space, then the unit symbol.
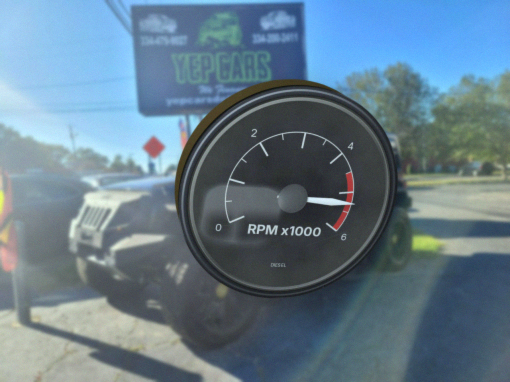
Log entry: 5250 rpm
